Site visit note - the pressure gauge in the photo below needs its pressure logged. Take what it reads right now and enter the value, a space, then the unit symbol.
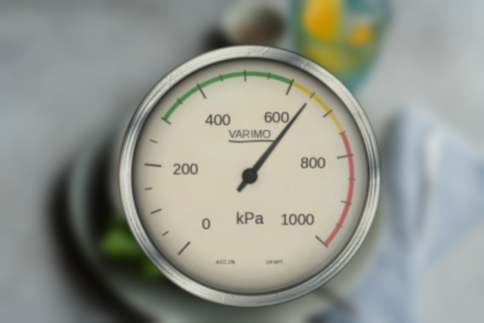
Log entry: 650 kPa
